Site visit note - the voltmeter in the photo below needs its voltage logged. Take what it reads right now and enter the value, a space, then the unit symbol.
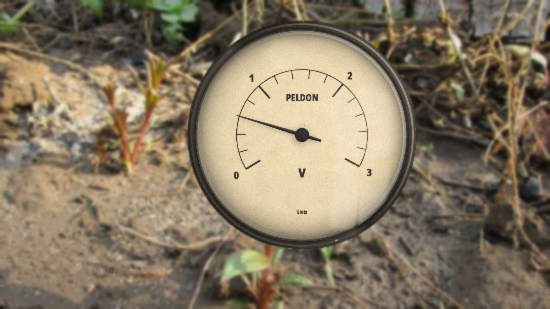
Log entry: 0.6 V
